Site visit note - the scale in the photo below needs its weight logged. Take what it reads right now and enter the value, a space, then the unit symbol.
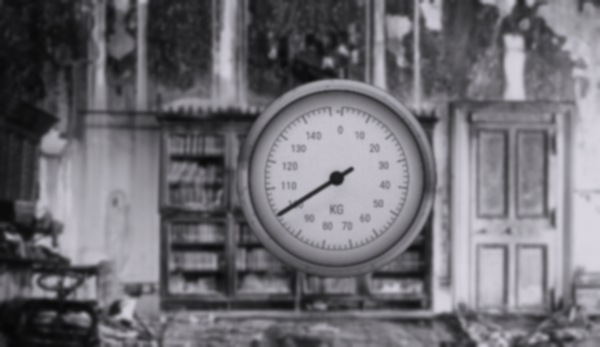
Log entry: 100 kg
